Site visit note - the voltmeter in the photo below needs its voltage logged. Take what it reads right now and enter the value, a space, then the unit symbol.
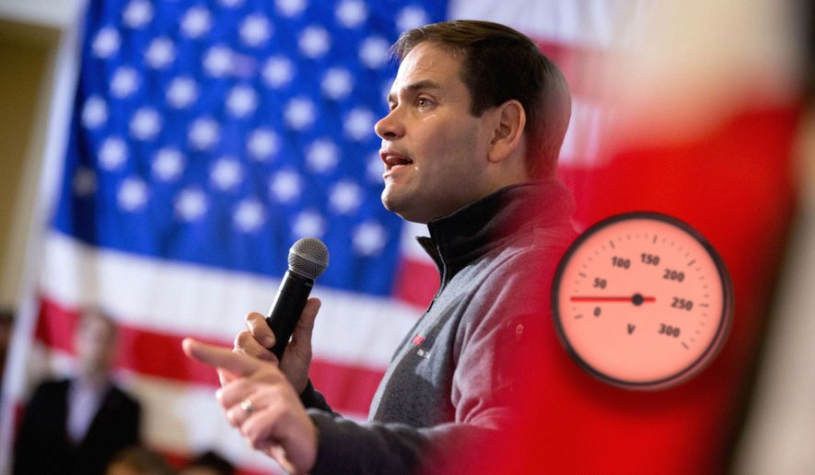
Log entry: 20 V
